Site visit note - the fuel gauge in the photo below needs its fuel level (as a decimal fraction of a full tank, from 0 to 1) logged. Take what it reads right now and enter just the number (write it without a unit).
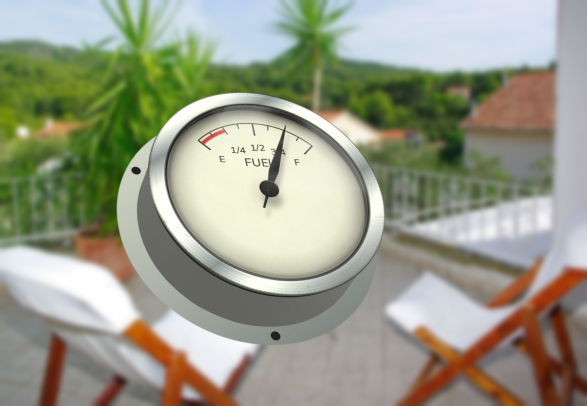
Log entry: 0.75
